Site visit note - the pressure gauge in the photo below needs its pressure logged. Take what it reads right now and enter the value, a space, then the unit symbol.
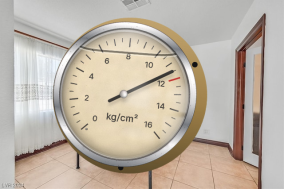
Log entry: 11.5 kg/cm²
